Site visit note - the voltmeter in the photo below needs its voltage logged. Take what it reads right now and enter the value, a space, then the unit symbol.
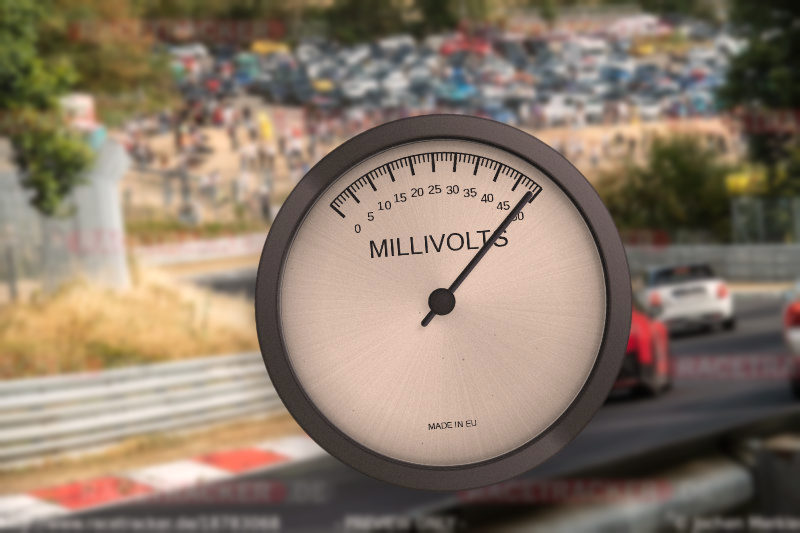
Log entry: 49 mV
